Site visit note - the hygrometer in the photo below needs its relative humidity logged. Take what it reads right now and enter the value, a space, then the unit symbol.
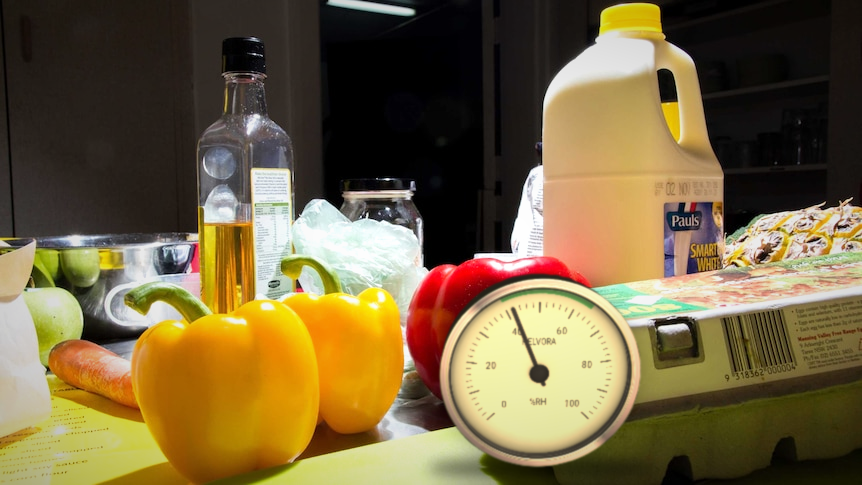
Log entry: 42 %
